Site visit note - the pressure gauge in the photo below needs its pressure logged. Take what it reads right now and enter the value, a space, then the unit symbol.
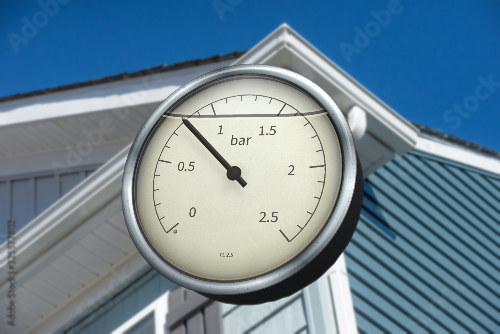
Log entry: 0.8 bar
